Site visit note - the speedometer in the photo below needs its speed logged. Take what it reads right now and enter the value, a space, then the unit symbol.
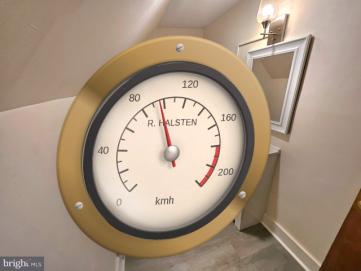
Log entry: 95 km/h
